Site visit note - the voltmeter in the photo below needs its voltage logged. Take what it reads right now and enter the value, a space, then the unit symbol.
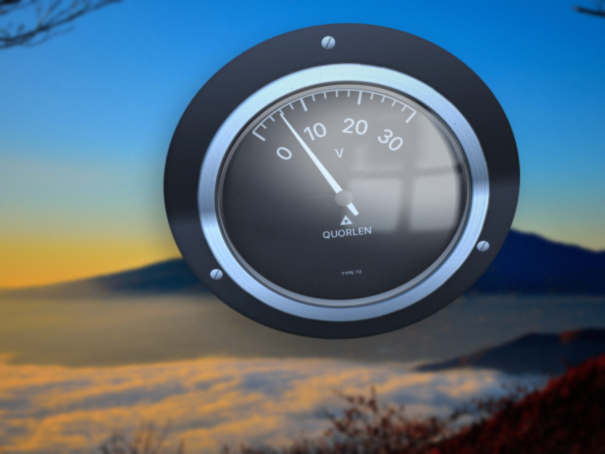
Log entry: 6 V
